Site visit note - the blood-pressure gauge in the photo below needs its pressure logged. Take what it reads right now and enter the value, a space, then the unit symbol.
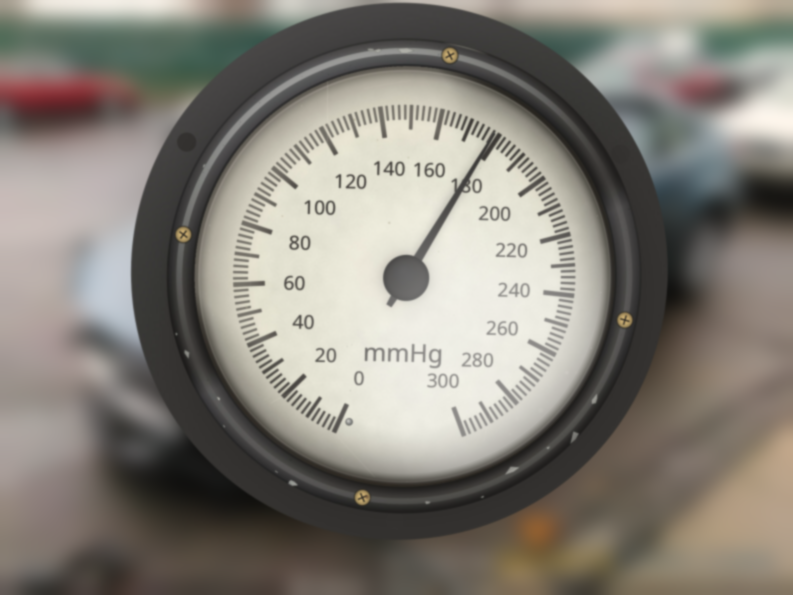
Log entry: 178 mmHg
